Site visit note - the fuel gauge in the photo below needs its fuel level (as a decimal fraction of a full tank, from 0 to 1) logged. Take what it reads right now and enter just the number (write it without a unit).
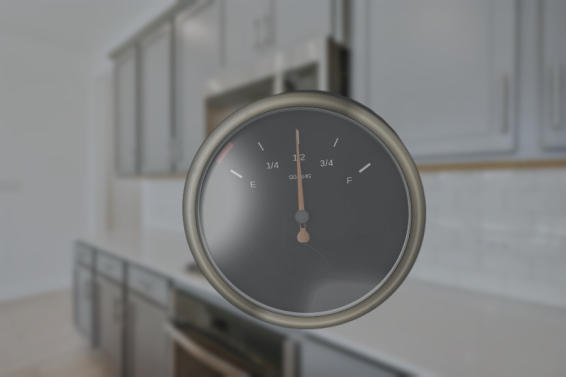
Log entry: 0.5
